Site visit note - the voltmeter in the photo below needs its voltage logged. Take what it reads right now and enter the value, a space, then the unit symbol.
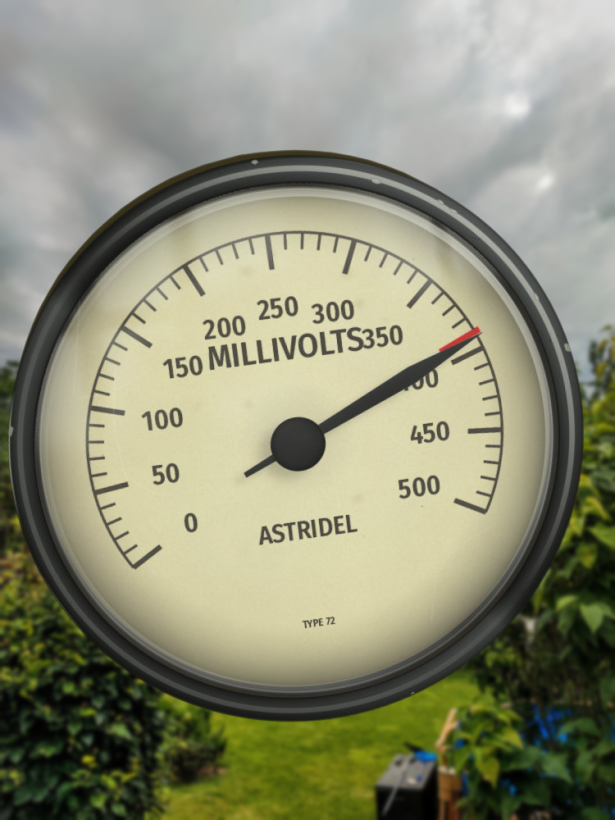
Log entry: 390 mV
